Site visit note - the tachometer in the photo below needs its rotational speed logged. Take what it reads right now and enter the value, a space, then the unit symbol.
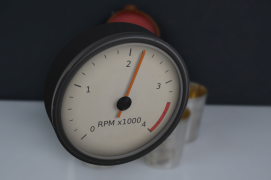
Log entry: 2200 rpm
